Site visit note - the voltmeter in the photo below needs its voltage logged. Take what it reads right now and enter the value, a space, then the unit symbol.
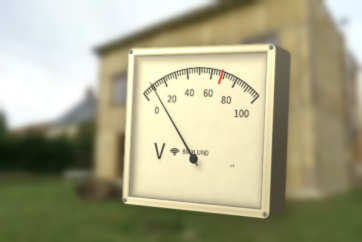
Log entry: 10 V
